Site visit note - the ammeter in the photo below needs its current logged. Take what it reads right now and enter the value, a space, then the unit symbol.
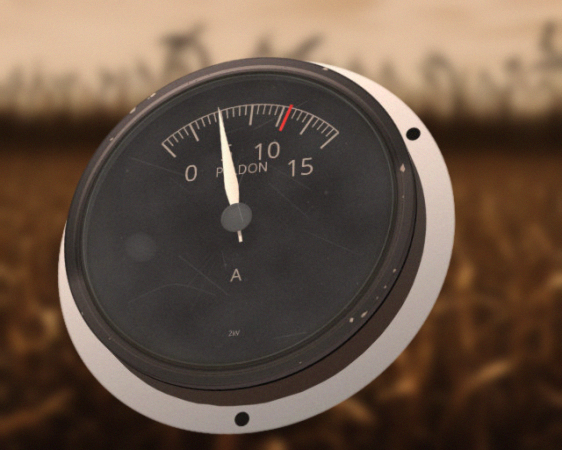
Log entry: 5 A
